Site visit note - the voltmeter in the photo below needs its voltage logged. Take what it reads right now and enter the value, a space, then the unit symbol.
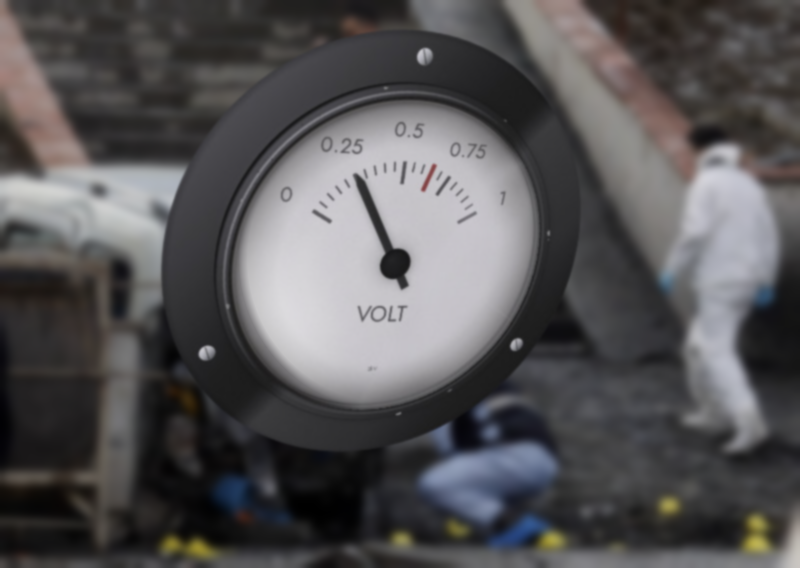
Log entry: 0.25 V
